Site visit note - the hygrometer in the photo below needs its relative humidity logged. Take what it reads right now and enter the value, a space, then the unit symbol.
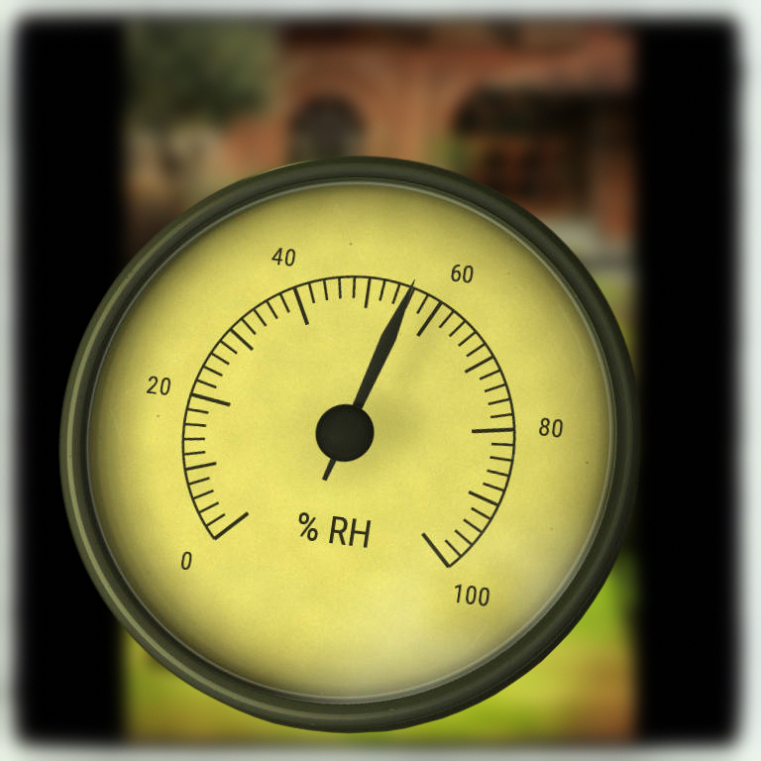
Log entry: 56 %
